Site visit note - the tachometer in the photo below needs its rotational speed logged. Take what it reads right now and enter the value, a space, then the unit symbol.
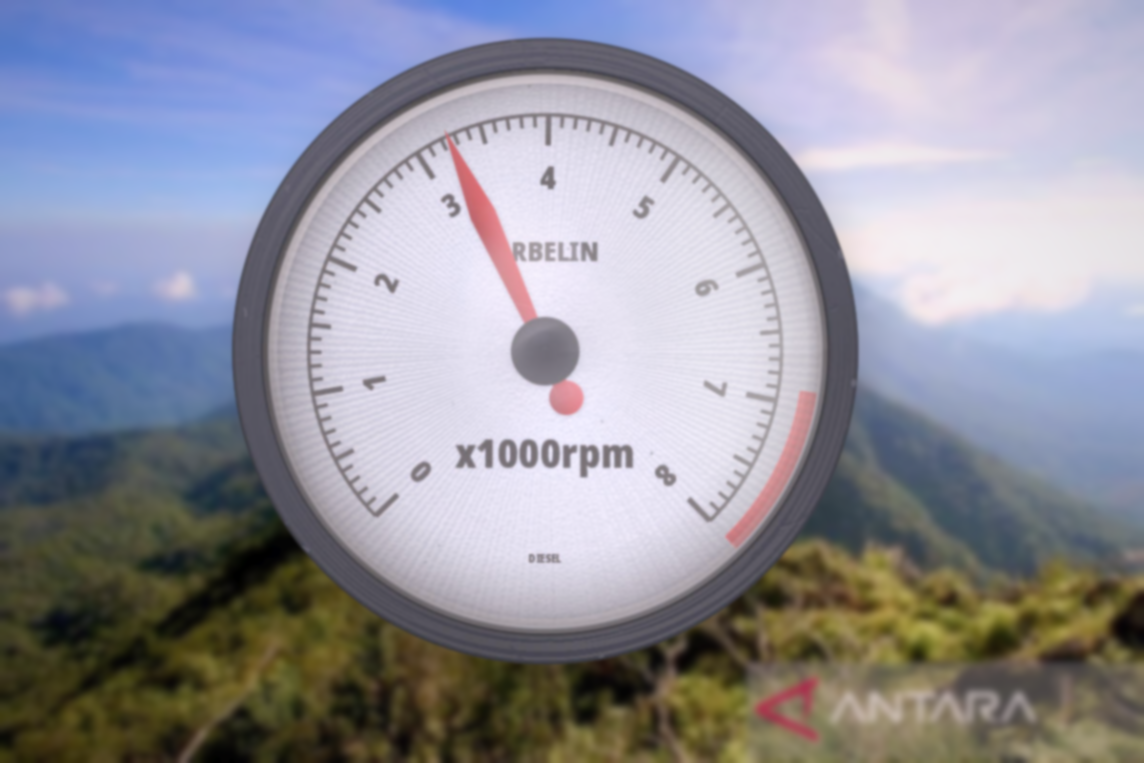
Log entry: 3250 rpm
